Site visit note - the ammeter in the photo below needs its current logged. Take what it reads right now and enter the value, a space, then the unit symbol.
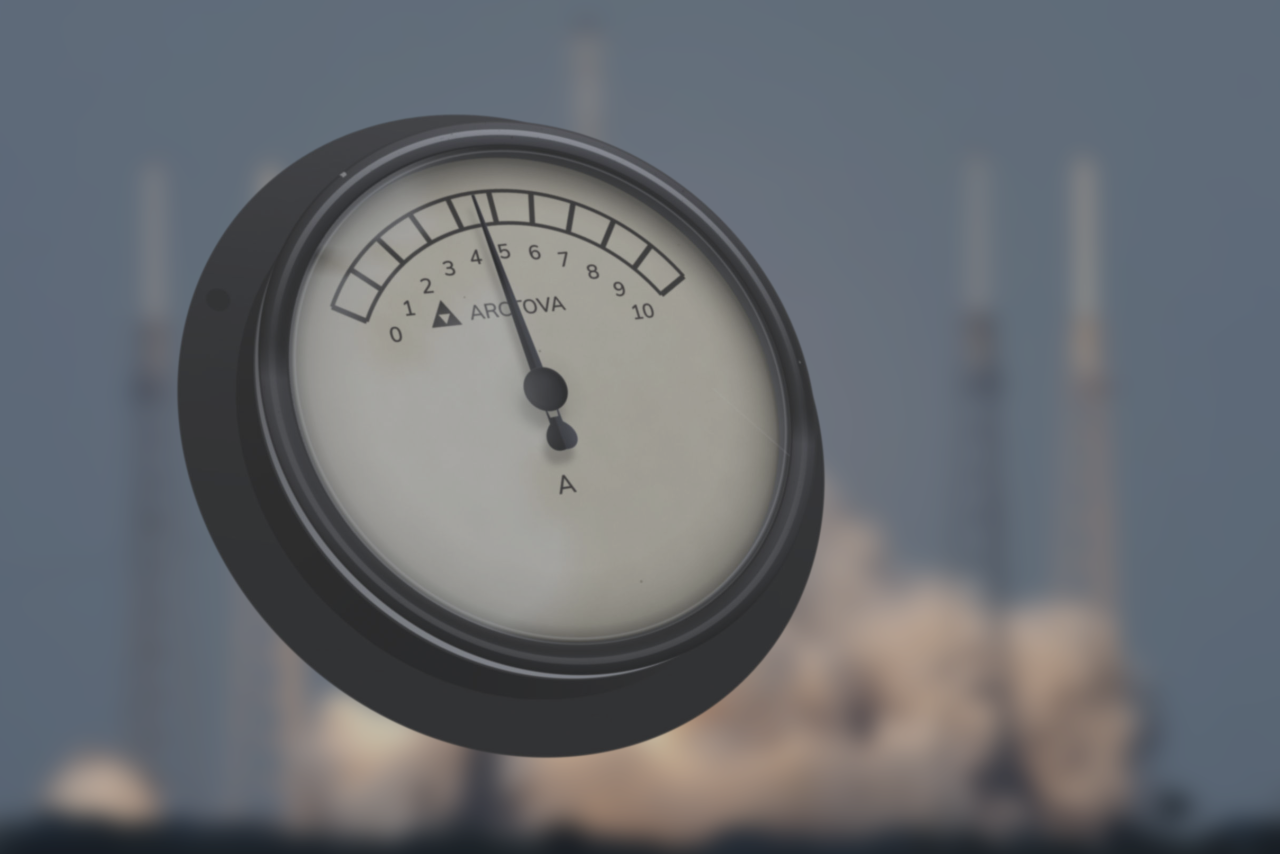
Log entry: 4.5 A
